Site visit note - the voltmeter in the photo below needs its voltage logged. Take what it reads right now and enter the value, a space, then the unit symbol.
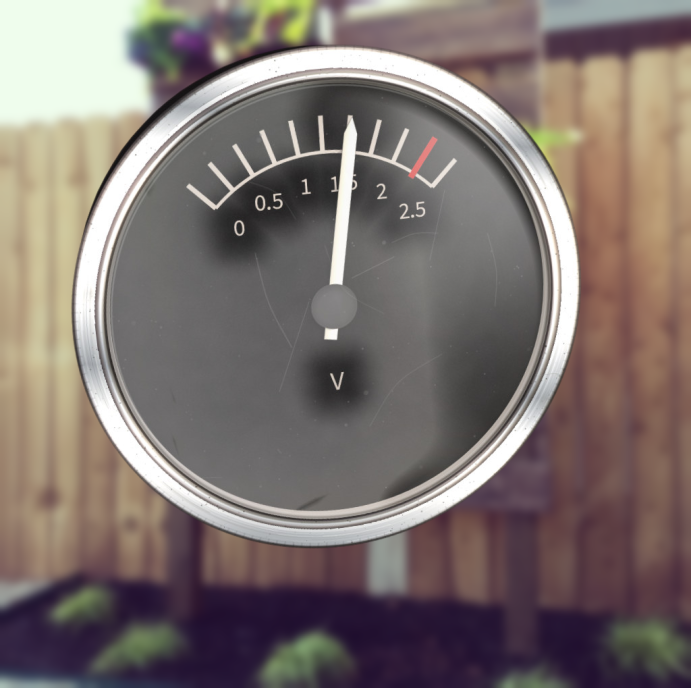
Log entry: 1.5 V
